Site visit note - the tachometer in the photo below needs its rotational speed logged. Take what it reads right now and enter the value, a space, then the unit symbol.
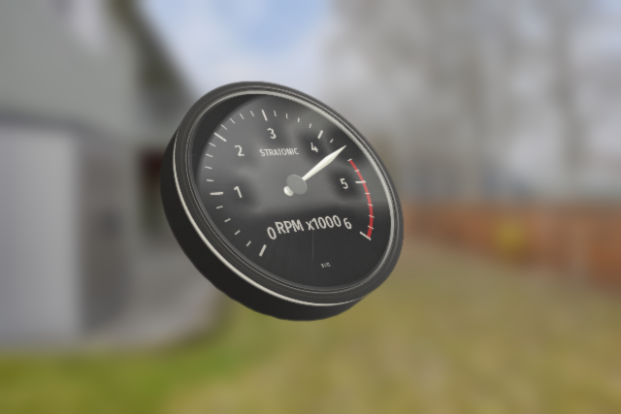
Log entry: 4400 rpm
